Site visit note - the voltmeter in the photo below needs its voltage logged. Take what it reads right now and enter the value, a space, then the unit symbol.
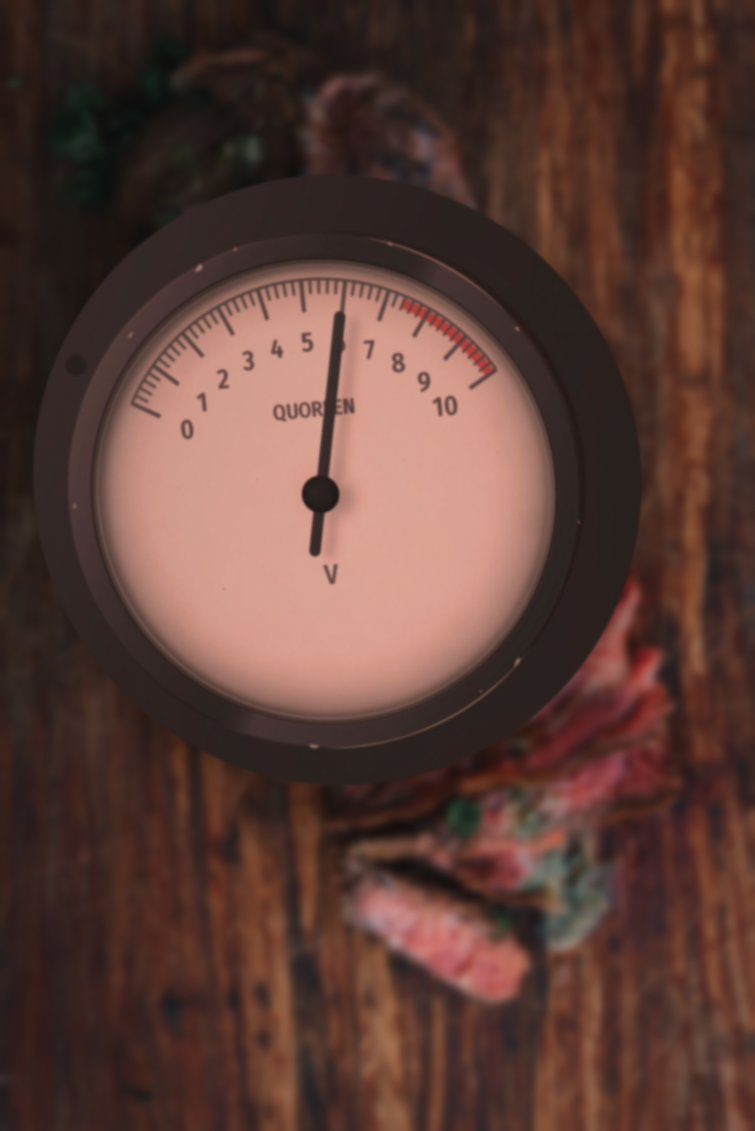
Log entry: 6 V
